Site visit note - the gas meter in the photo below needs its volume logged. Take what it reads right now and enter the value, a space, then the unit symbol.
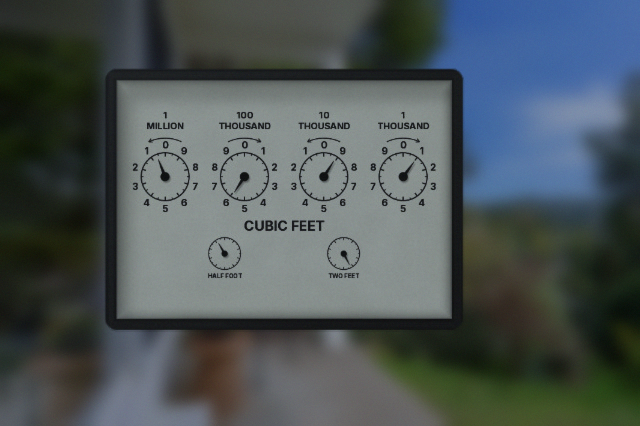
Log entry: 59100 ft³
